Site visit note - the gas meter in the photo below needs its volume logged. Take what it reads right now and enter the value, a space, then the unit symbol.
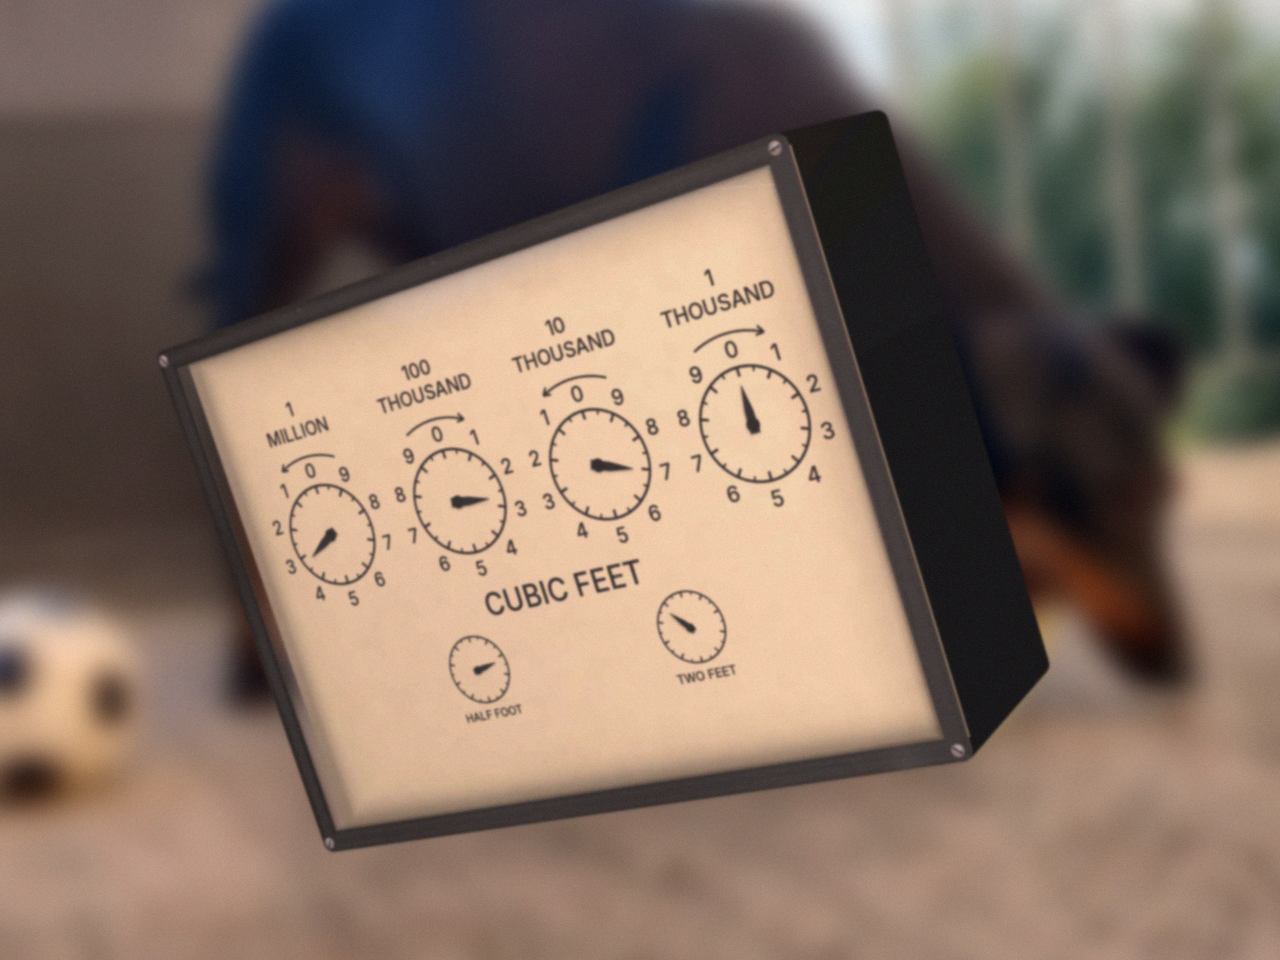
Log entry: 327000 ft³
